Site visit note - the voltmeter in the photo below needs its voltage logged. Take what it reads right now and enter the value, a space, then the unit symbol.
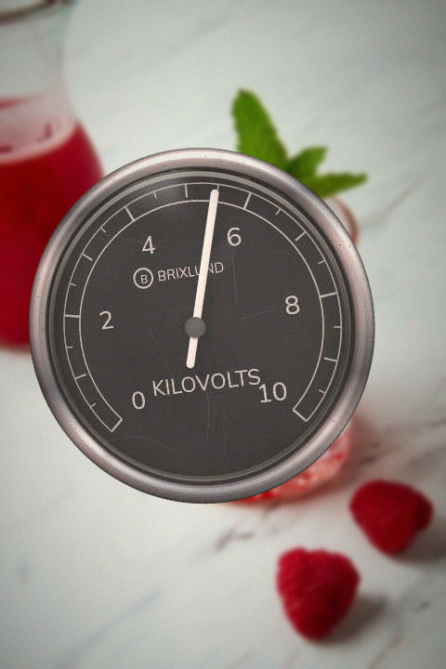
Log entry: 5.5 kV
